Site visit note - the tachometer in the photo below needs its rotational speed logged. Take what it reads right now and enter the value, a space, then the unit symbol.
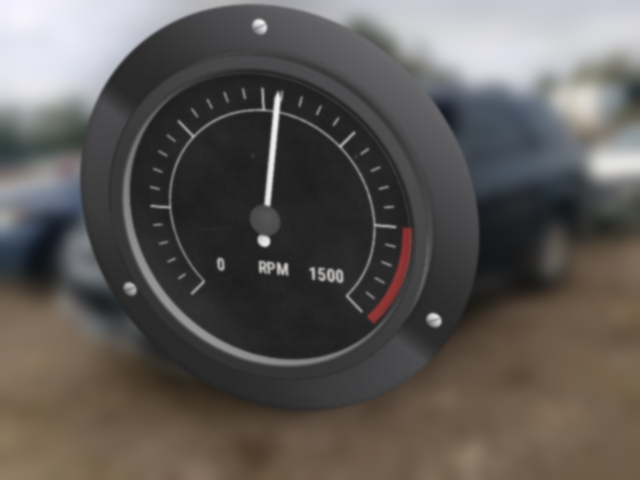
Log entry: 800 rpm
